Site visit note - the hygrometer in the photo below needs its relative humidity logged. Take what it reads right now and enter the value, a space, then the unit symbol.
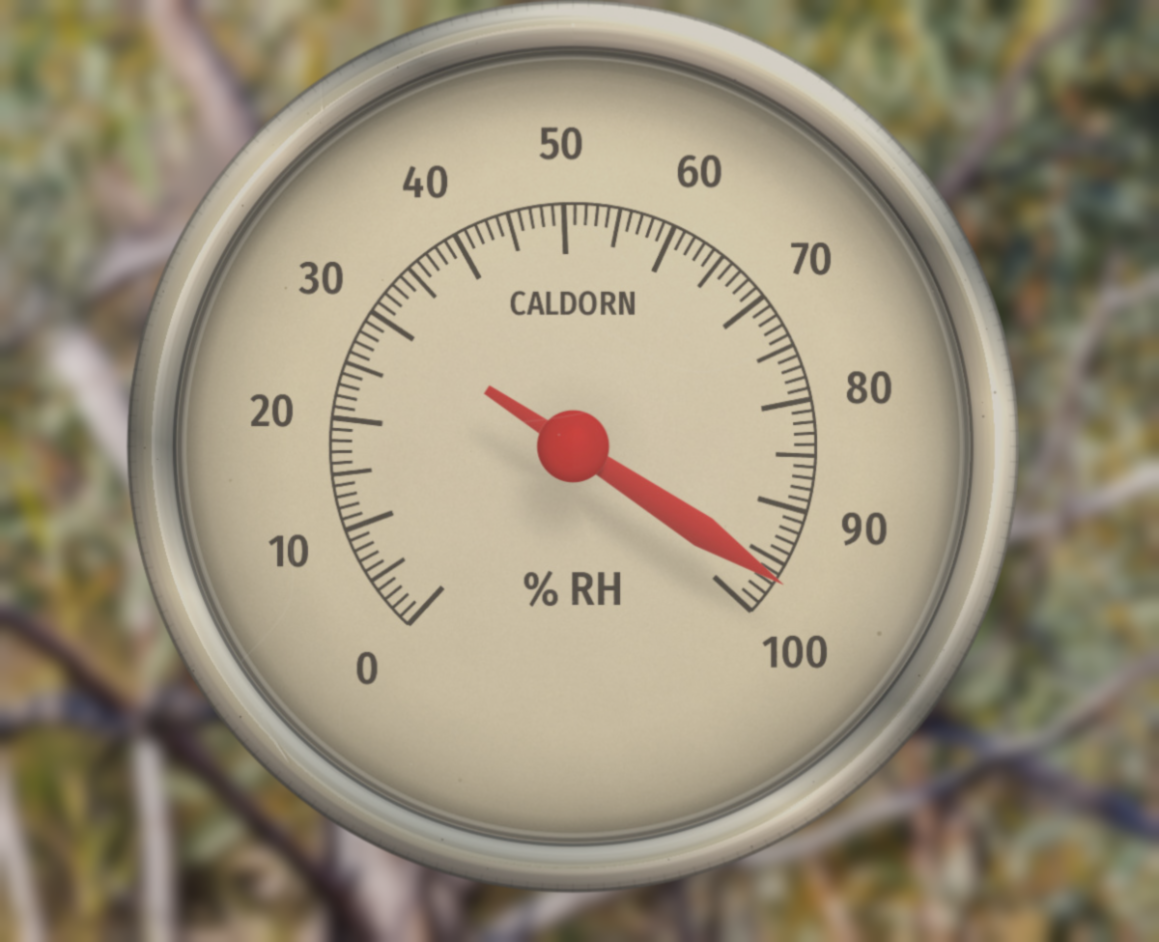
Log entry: 96.5 %
